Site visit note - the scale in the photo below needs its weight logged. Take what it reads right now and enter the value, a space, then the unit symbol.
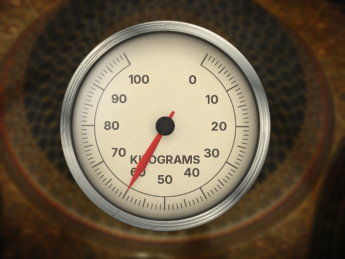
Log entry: 60 kg
